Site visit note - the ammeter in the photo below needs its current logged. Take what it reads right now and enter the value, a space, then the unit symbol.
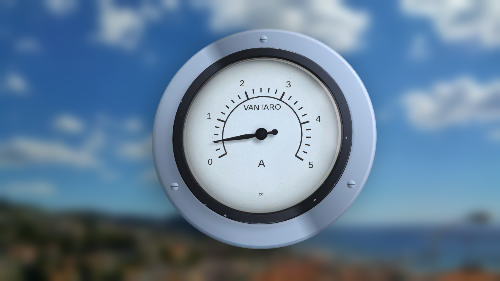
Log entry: 0.4 A
